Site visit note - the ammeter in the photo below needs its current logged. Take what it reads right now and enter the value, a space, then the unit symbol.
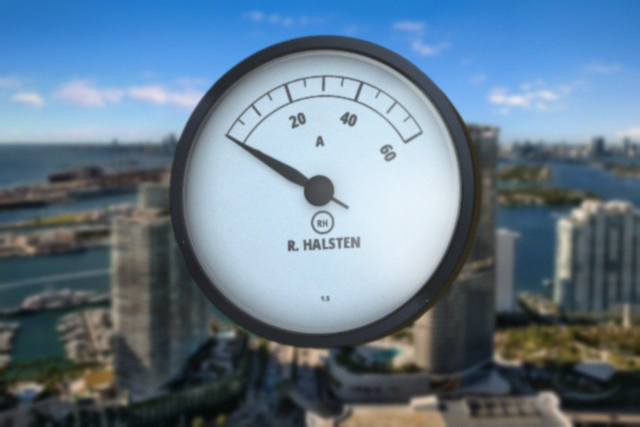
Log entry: 0 A
